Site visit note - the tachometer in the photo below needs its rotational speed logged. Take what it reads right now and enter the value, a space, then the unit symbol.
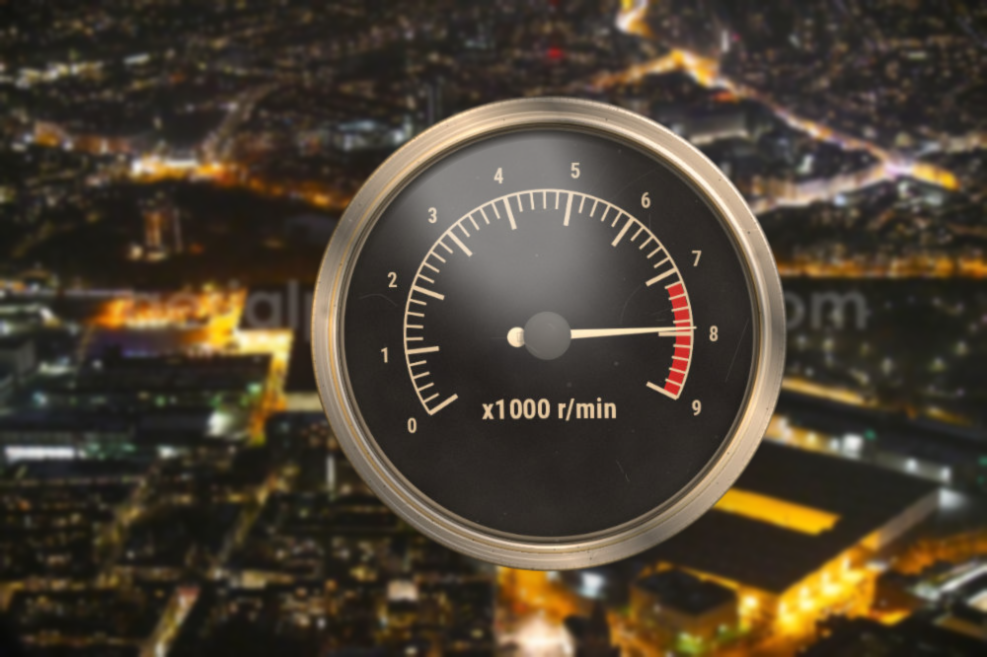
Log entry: 7900 rpm
